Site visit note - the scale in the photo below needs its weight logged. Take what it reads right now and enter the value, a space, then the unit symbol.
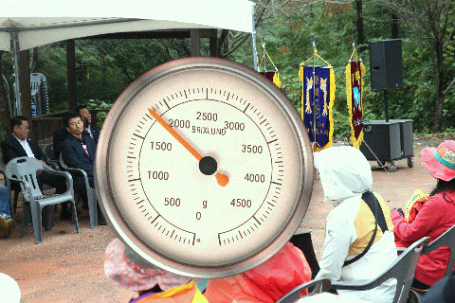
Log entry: 1800 g
